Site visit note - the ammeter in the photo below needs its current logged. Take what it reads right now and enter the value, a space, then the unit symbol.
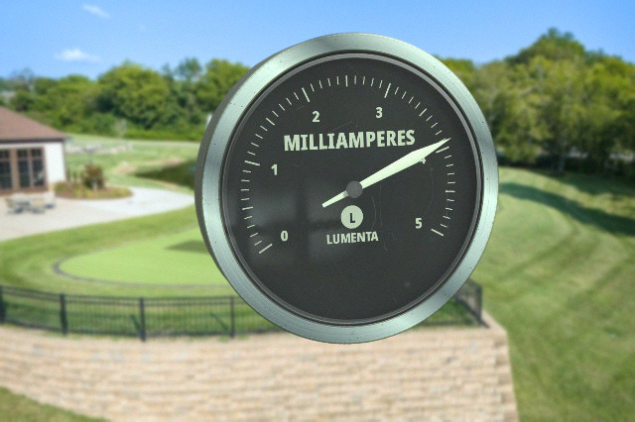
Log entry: 3.9 mA
